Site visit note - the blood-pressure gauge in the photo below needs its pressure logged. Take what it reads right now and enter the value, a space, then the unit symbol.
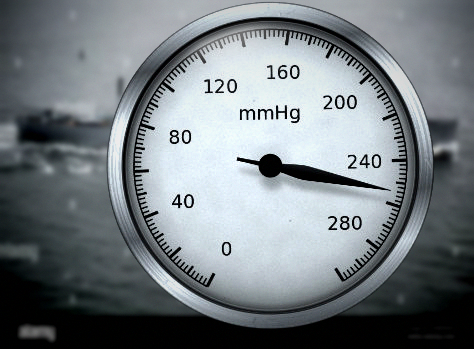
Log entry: 254 mmHg
